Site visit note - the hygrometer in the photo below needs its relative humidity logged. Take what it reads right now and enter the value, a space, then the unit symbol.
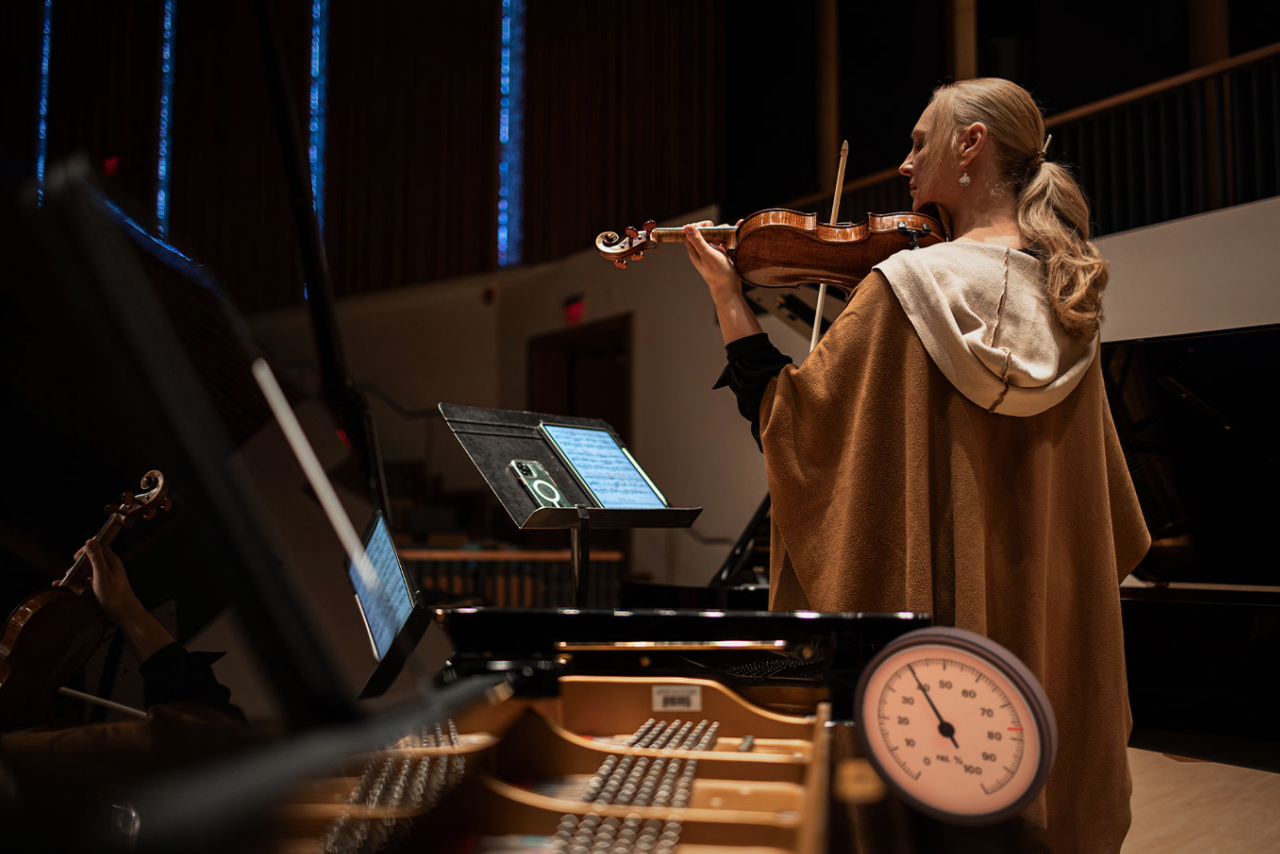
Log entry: 40 %
